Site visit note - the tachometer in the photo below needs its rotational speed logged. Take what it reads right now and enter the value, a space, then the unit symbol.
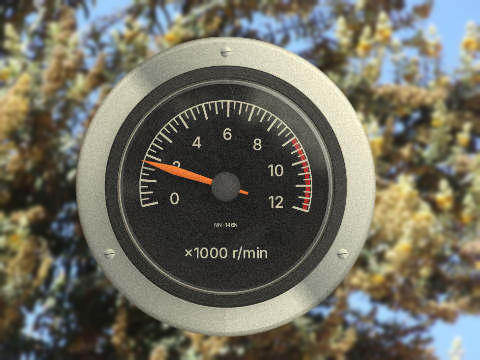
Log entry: 1750 rpm
